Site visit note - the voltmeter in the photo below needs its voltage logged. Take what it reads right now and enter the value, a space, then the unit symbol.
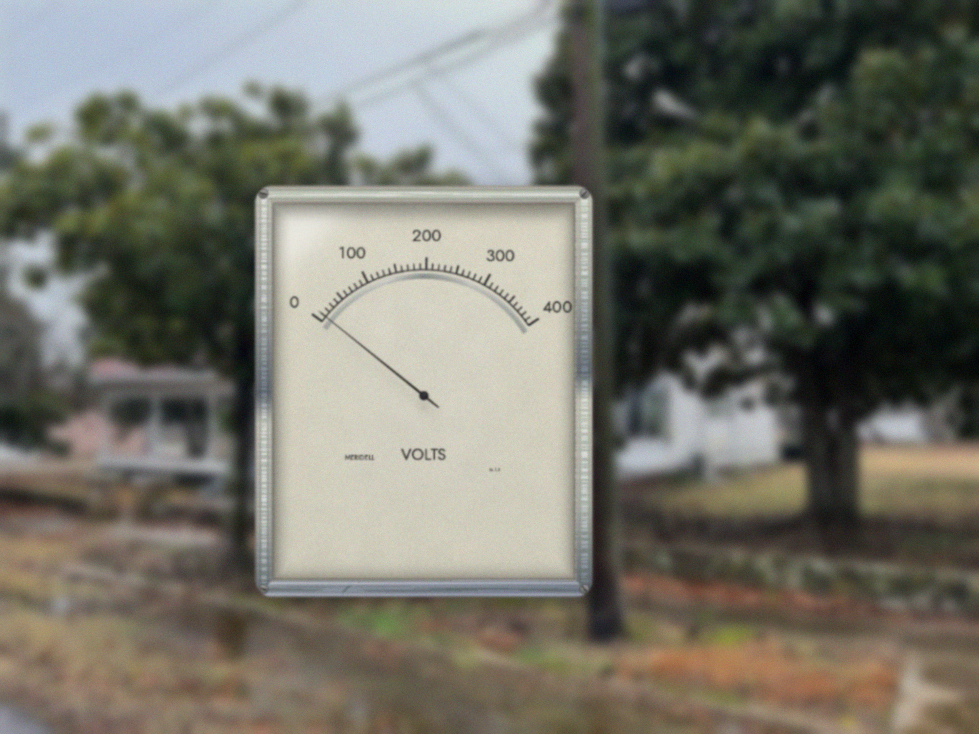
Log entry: 10 V
